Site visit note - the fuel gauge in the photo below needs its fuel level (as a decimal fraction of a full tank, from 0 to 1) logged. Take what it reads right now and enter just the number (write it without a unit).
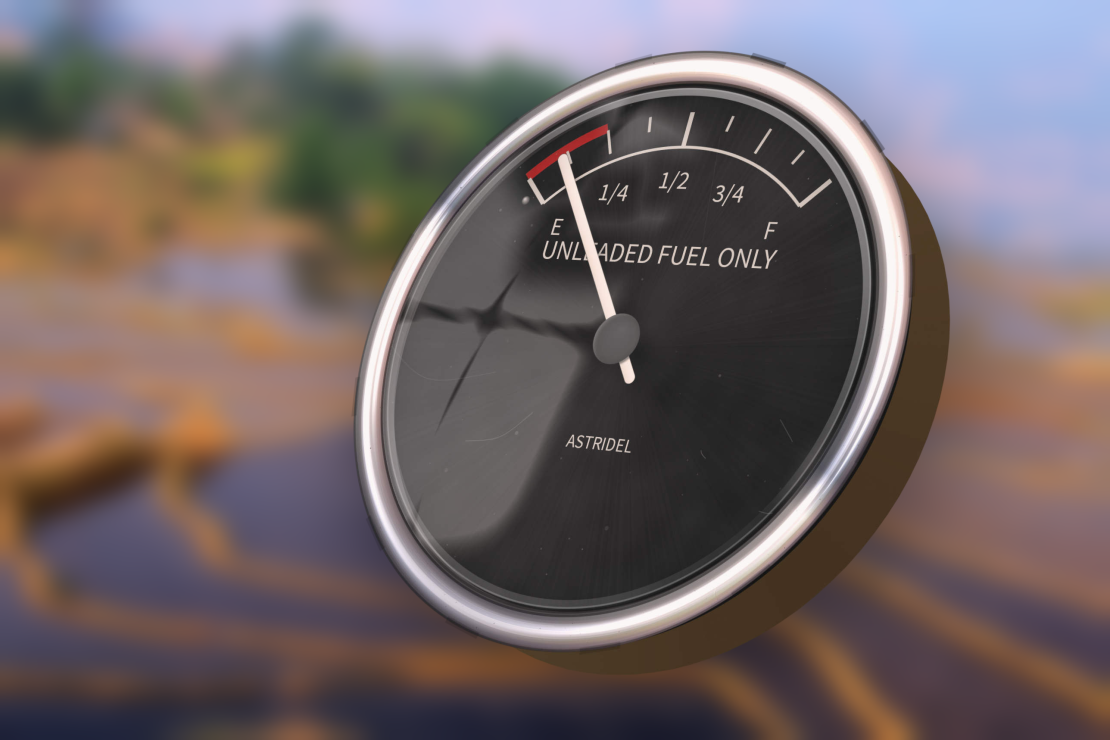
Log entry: 0.125
